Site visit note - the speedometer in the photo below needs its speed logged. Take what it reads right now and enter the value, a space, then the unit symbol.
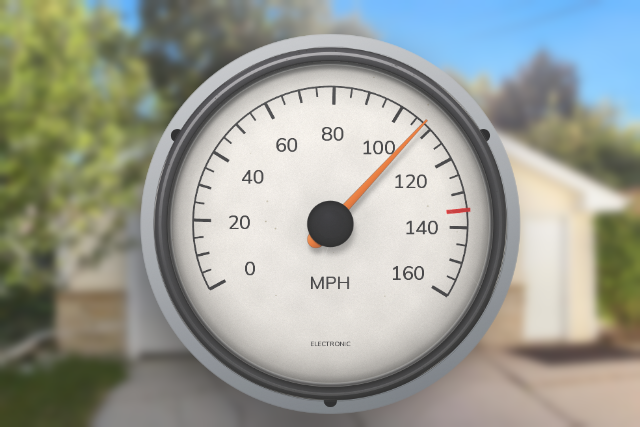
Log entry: 107.5 mph
